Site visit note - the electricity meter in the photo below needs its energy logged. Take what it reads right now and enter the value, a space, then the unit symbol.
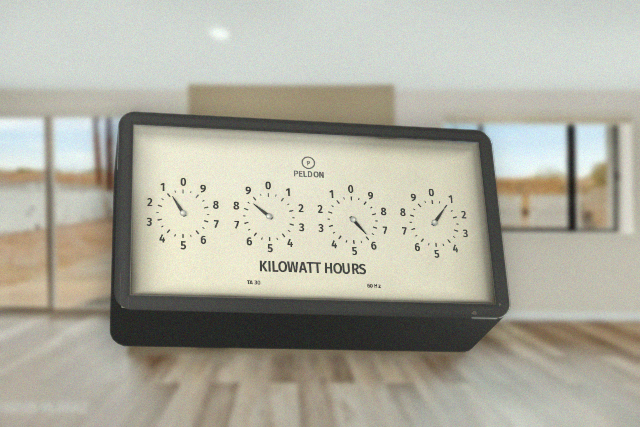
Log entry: 861 kWh
